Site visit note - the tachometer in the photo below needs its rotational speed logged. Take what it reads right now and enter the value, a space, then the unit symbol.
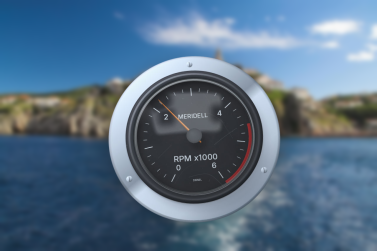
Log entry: 2200 rpm
